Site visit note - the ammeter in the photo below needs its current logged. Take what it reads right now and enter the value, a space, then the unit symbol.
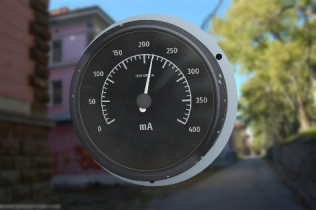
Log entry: 220 mA
